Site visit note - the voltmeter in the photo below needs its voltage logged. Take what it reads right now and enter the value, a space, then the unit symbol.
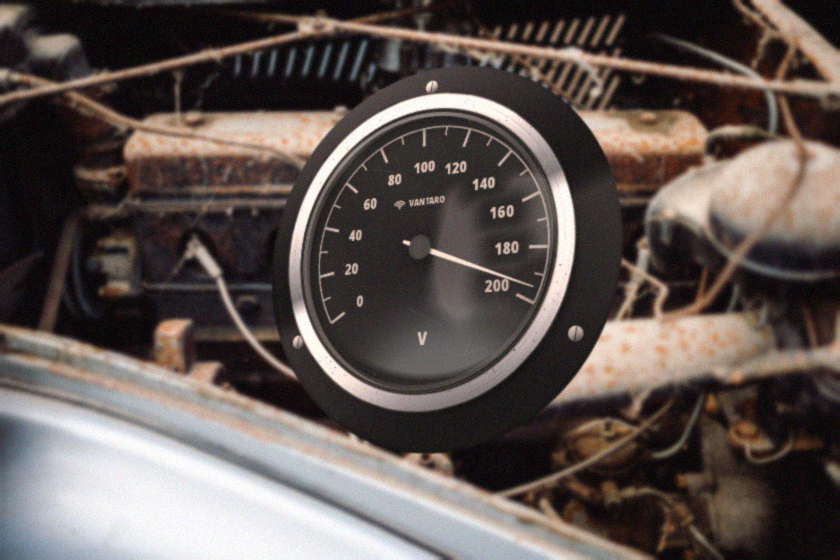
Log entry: 195 V
